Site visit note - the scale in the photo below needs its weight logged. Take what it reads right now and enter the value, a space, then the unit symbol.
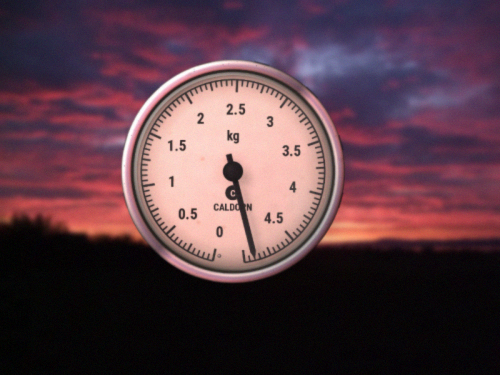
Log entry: 4.9 kg
